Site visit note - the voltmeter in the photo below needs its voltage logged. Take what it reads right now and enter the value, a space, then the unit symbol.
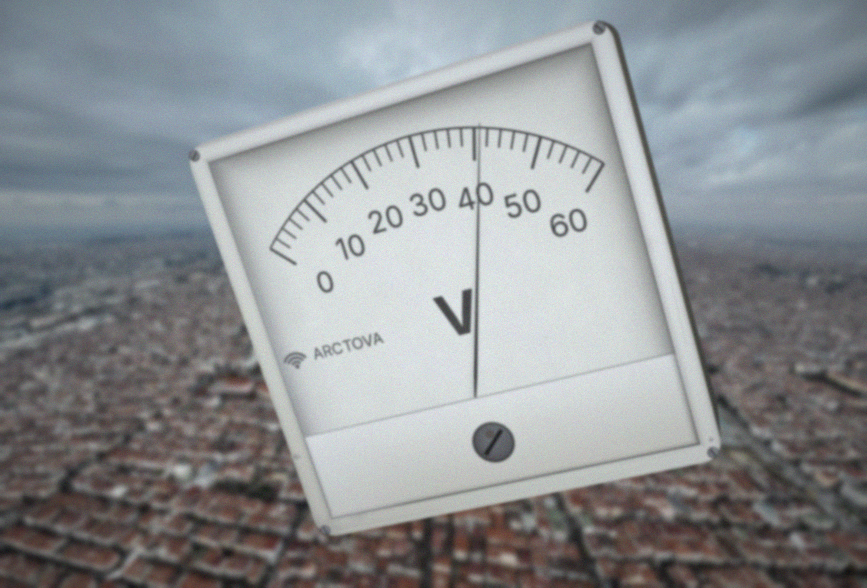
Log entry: 41 V
